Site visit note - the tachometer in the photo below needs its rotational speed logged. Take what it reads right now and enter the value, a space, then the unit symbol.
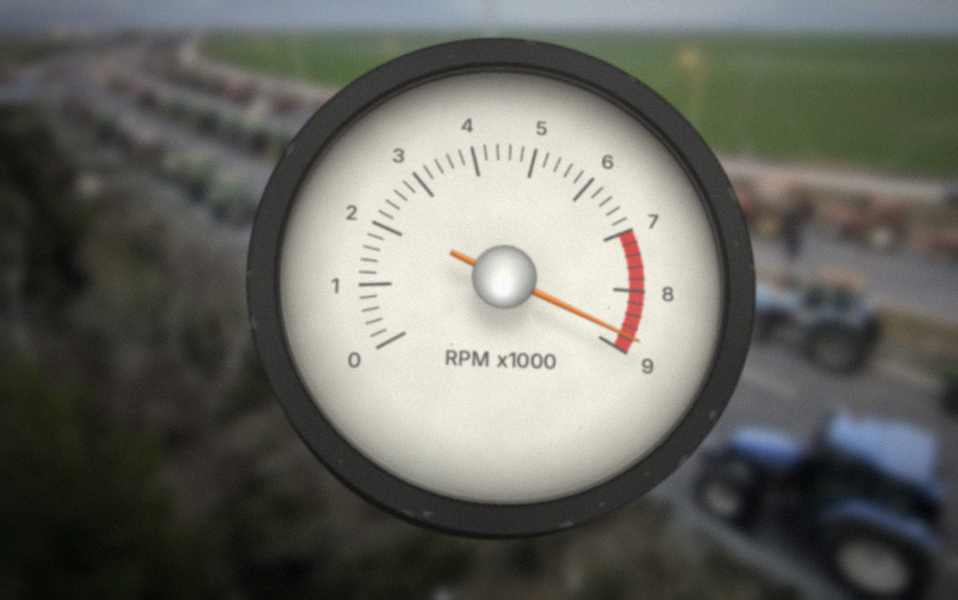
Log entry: 8800 rpm
